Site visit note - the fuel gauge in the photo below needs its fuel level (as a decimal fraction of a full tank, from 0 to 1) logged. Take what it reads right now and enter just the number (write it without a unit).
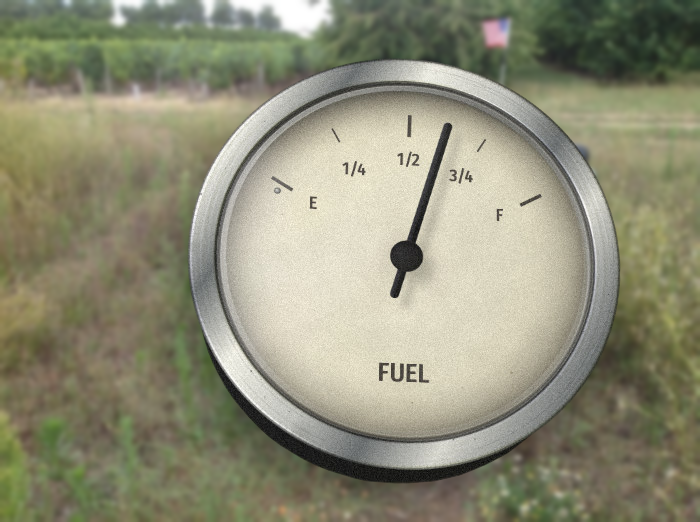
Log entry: 0.625
